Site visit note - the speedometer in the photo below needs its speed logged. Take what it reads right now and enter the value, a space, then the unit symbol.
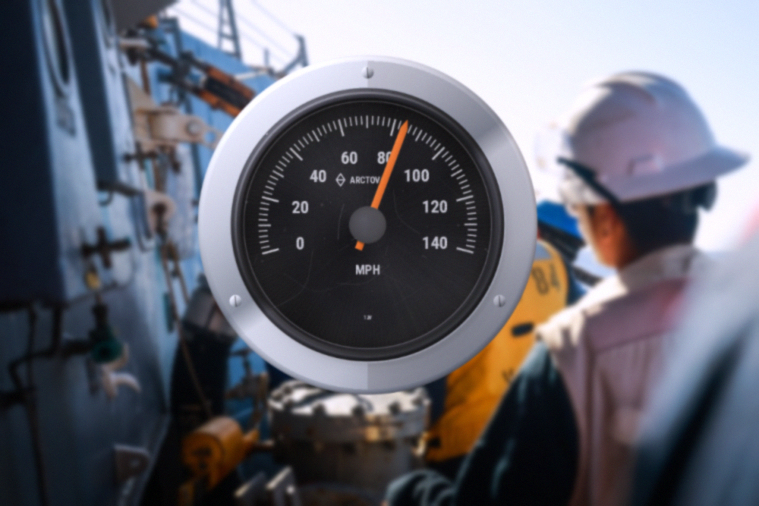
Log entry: 84 mph
